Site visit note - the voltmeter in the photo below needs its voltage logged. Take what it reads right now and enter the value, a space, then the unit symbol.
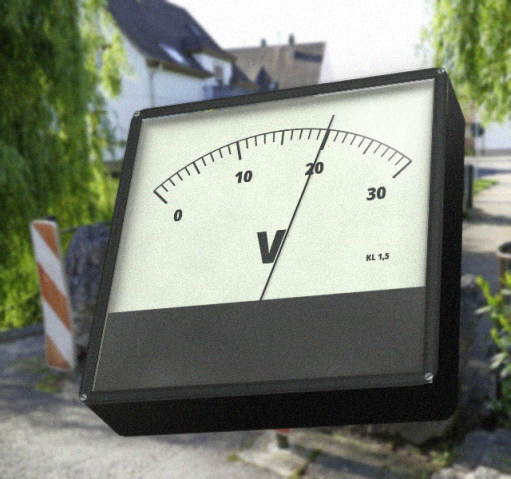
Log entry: 20 V
